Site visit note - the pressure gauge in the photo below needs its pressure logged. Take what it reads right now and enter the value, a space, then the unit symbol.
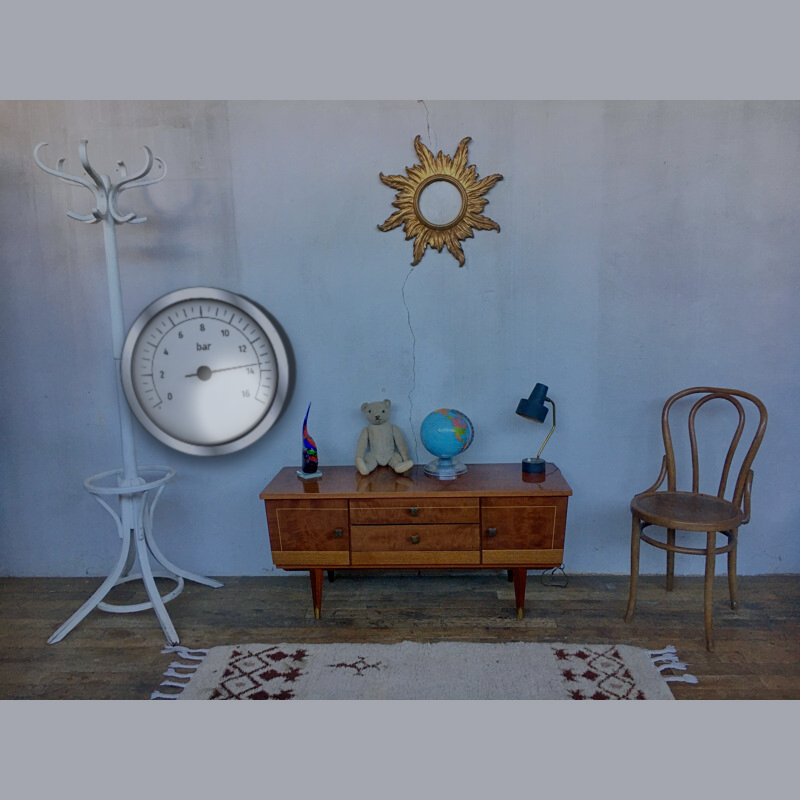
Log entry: 13.5 bar
